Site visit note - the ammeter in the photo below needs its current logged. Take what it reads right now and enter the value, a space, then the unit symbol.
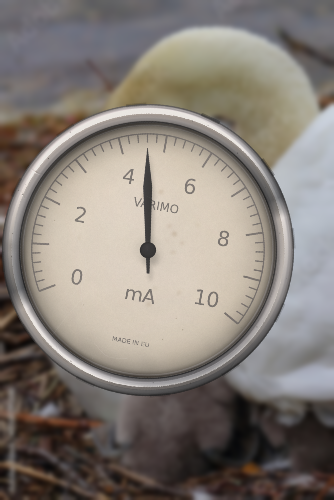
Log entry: 4.6 mA
